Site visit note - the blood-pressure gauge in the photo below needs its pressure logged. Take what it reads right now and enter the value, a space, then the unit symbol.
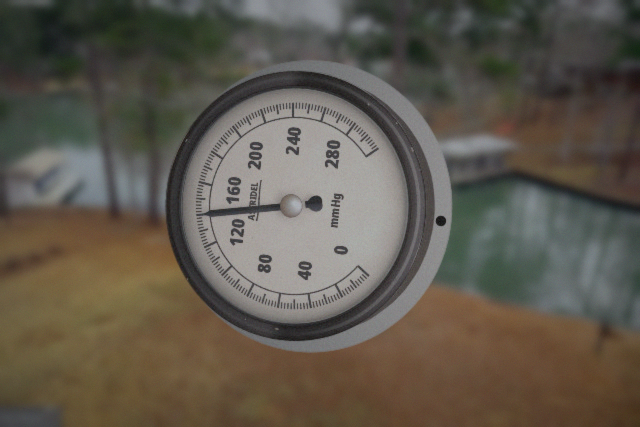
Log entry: 140 mmHg
